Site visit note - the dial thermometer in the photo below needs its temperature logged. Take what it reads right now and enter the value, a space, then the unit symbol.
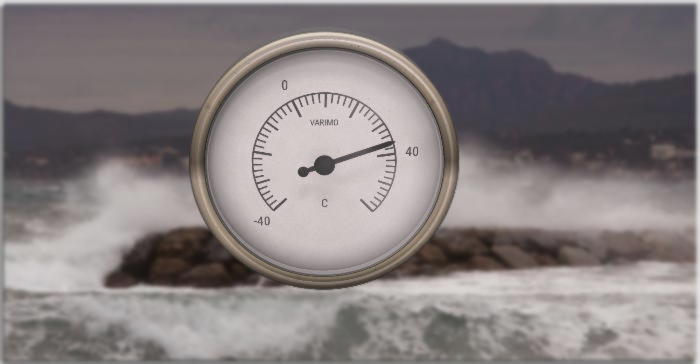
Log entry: 36 °C
